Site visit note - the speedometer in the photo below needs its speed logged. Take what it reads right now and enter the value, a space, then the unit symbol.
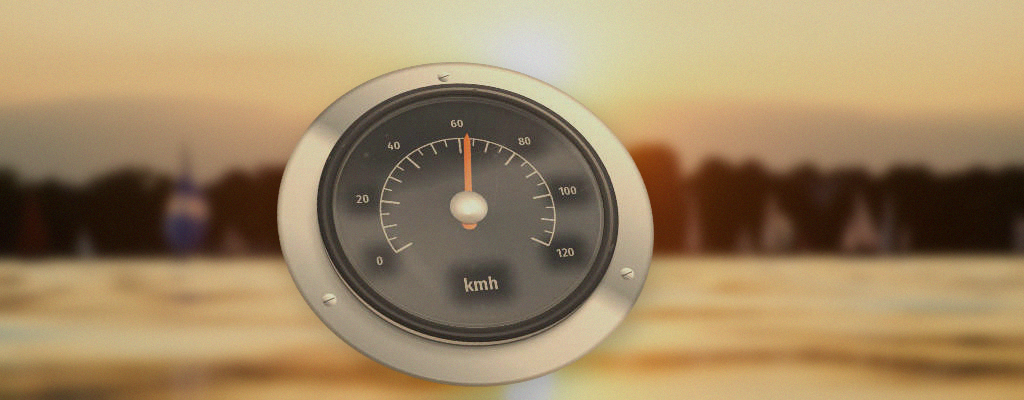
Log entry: 62.5 km/h
